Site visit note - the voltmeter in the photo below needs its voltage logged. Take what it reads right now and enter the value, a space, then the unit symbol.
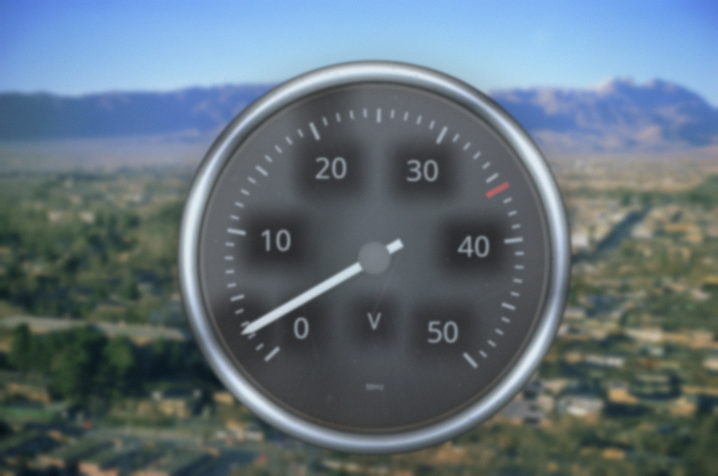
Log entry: 2.5 V
